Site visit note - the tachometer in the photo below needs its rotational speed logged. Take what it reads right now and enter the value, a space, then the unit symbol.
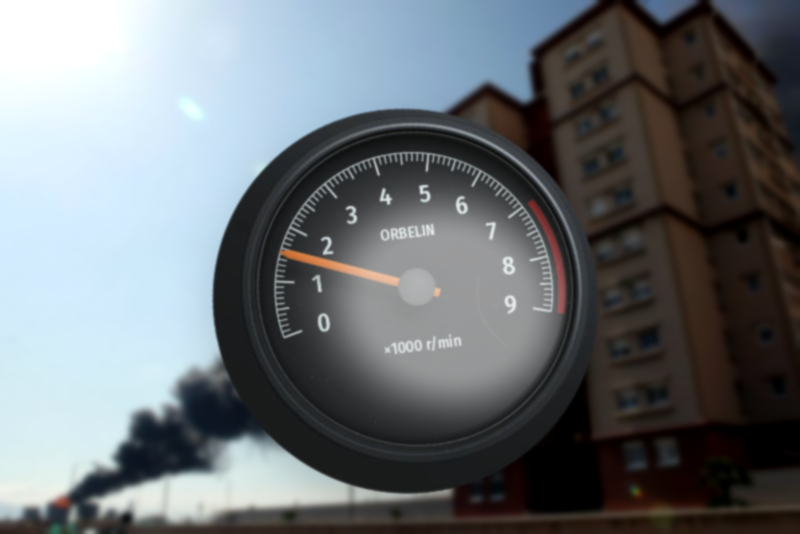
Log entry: 1500 rpm
